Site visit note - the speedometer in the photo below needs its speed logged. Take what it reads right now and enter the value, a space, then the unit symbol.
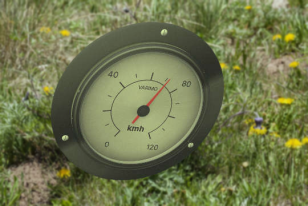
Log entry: 70 km/h
